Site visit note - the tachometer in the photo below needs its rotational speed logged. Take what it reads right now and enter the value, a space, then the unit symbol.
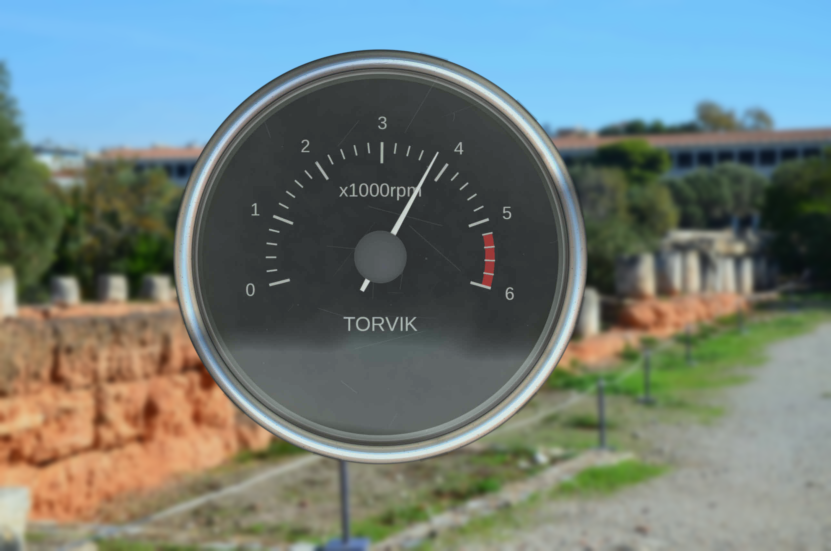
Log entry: 3800 rpm
